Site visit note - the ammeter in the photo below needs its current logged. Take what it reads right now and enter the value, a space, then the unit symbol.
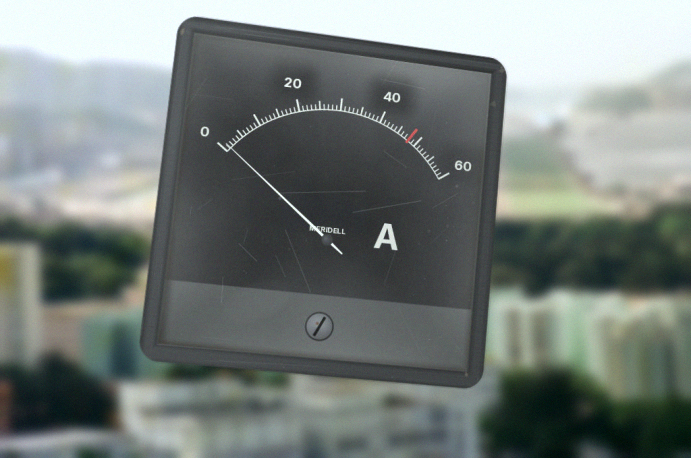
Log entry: 1 A
